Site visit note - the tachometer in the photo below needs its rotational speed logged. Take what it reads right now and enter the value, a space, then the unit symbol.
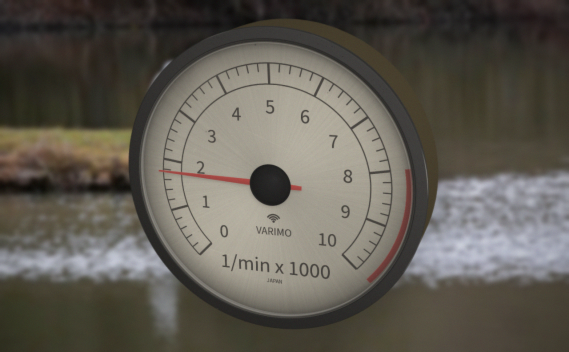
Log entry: 1800 rpm
